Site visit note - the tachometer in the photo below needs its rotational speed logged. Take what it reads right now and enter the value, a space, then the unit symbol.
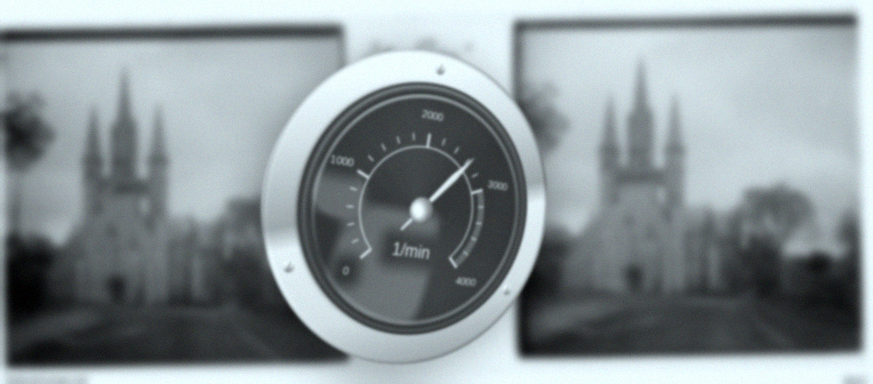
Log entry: 2600 rpm
